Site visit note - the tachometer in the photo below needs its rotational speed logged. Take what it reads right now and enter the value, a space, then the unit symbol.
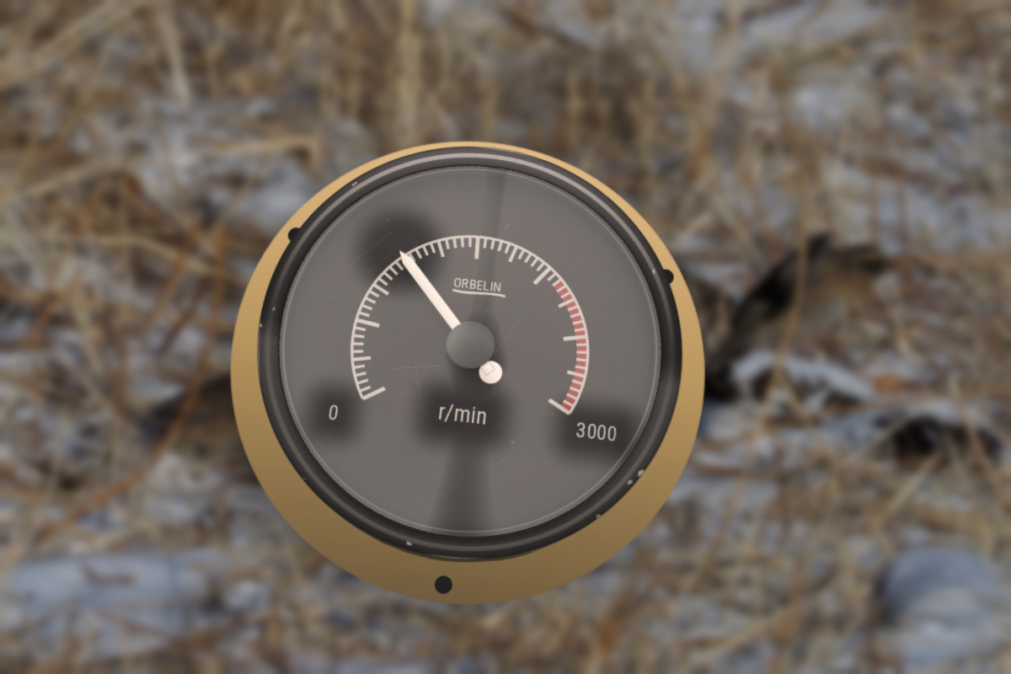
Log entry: 1000 rpm
